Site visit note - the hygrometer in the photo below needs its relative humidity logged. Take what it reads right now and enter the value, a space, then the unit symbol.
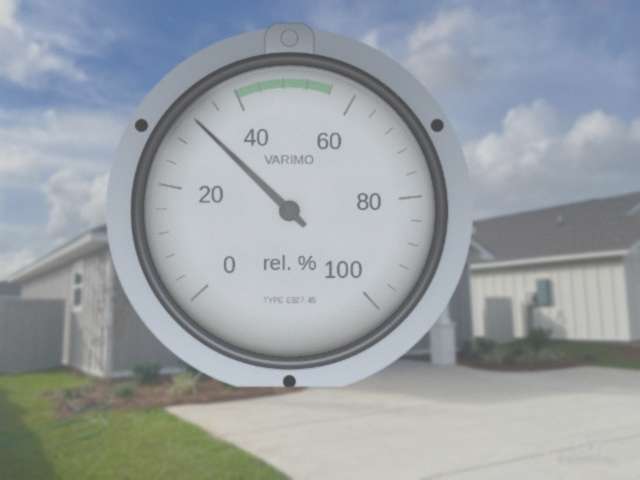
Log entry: 32 %
